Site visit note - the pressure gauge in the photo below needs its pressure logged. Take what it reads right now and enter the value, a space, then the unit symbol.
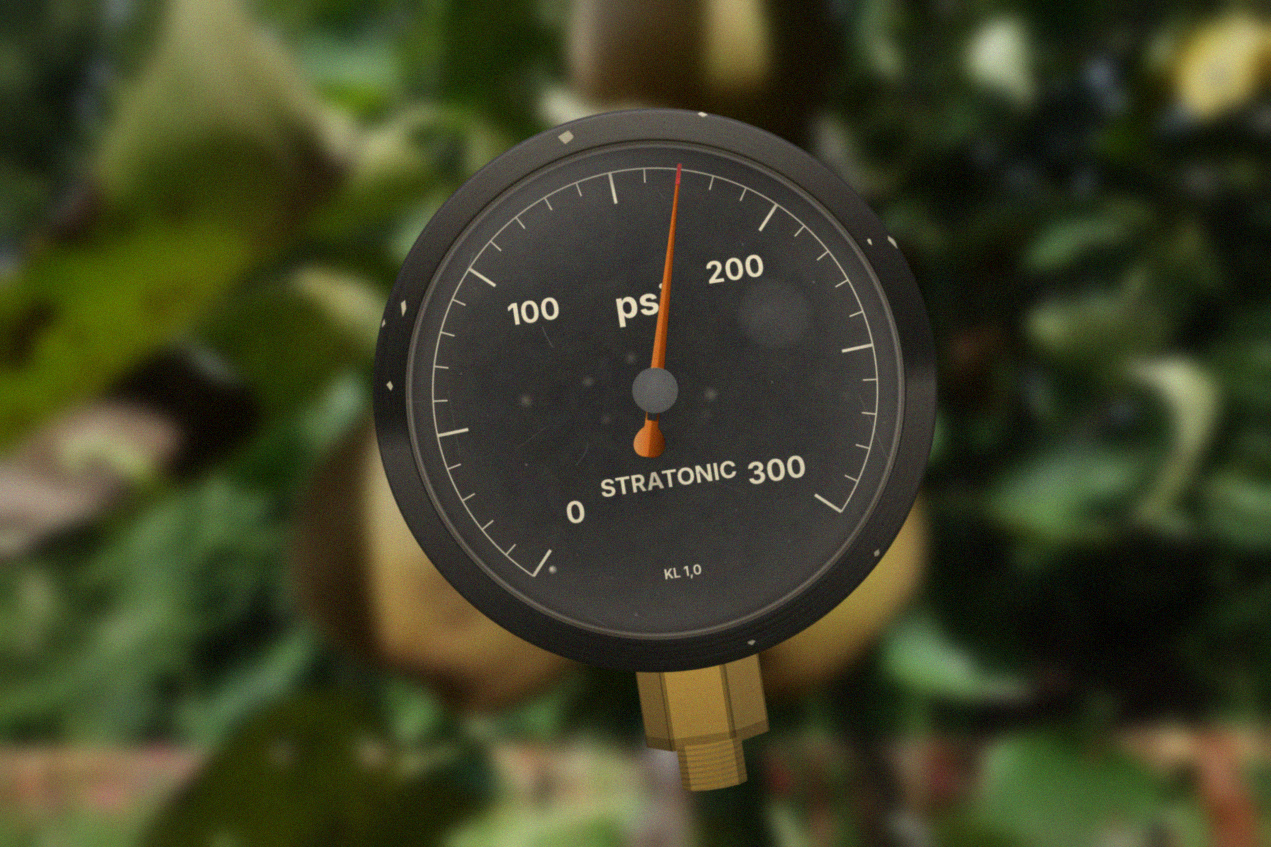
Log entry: 170 psi
